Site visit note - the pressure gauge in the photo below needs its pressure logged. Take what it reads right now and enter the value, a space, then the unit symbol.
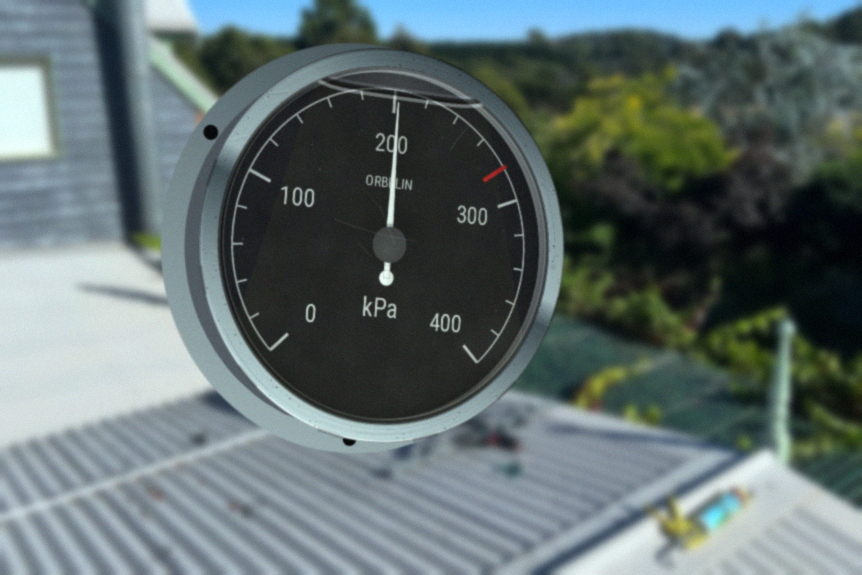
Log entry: 200 kPa
